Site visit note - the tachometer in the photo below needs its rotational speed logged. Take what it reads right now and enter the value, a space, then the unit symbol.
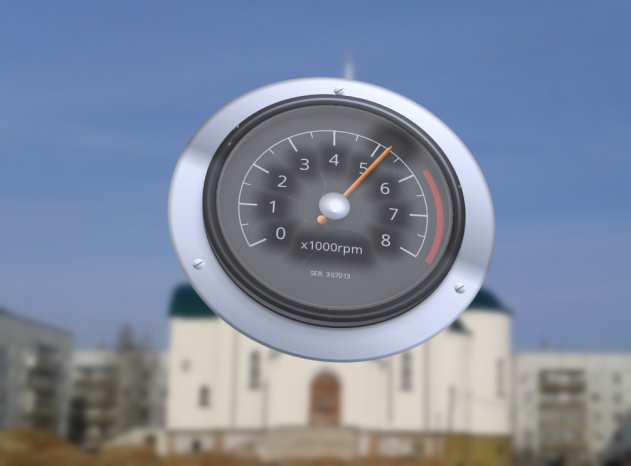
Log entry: 5250 rpm
